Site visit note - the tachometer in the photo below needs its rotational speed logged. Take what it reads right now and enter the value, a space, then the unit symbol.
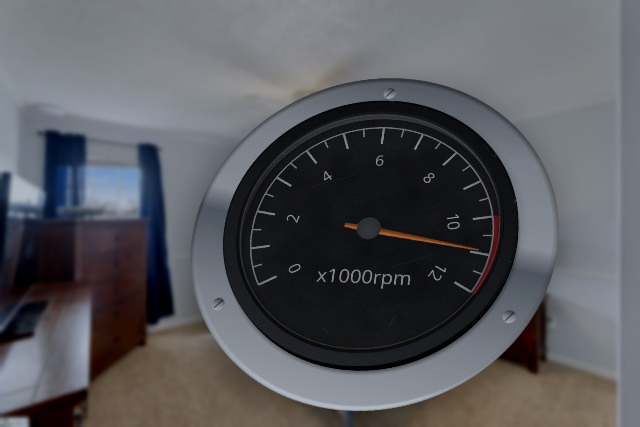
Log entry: 11000 rpm
